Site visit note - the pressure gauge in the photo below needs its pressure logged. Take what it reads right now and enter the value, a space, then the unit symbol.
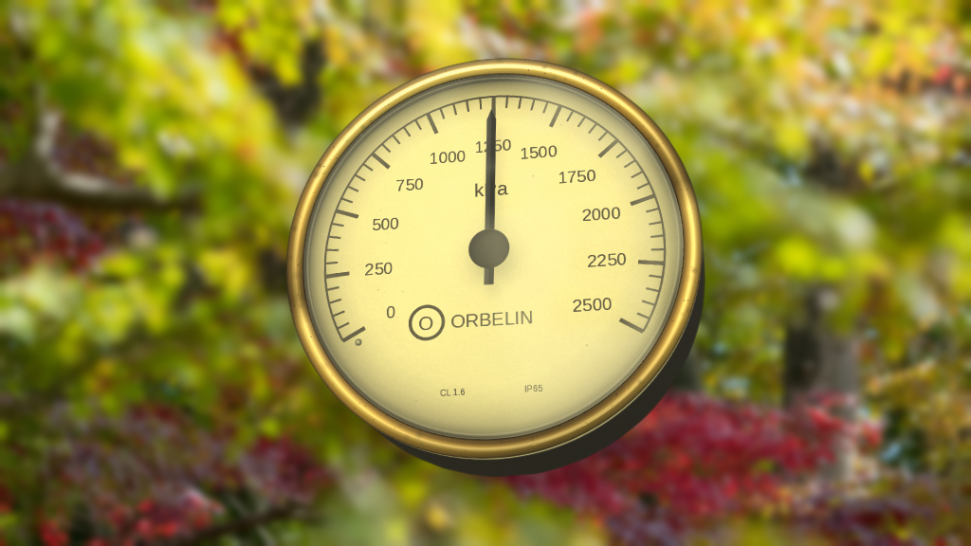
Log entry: 1250 kPa
